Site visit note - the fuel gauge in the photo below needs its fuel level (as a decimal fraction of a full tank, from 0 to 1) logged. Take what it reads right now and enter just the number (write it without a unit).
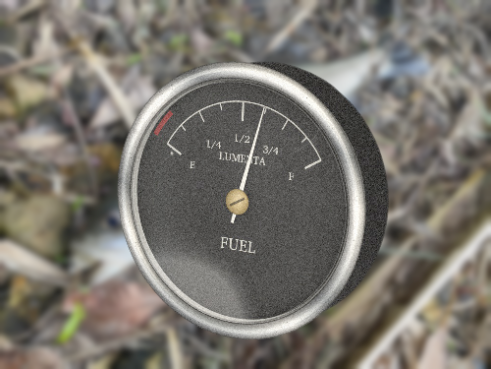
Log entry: 0.625
